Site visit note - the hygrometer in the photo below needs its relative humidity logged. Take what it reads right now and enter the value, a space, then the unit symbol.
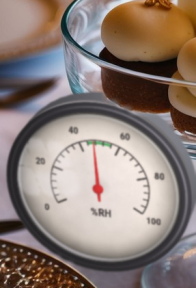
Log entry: 48 %
